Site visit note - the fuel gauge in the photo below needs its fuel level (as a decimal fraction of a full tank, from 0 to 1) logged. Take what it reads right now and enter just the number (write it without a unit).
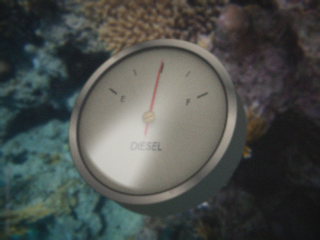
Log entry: 0.5
